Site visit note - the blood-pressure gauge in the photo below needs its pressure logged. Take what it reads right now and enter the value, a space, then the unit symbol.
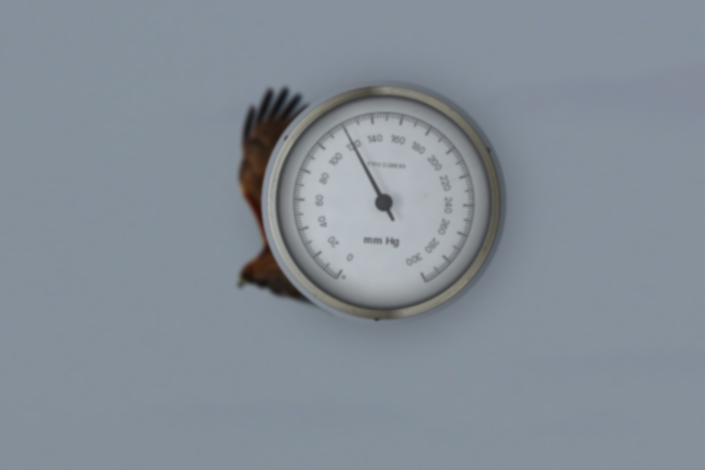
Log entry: 120 mmHg
